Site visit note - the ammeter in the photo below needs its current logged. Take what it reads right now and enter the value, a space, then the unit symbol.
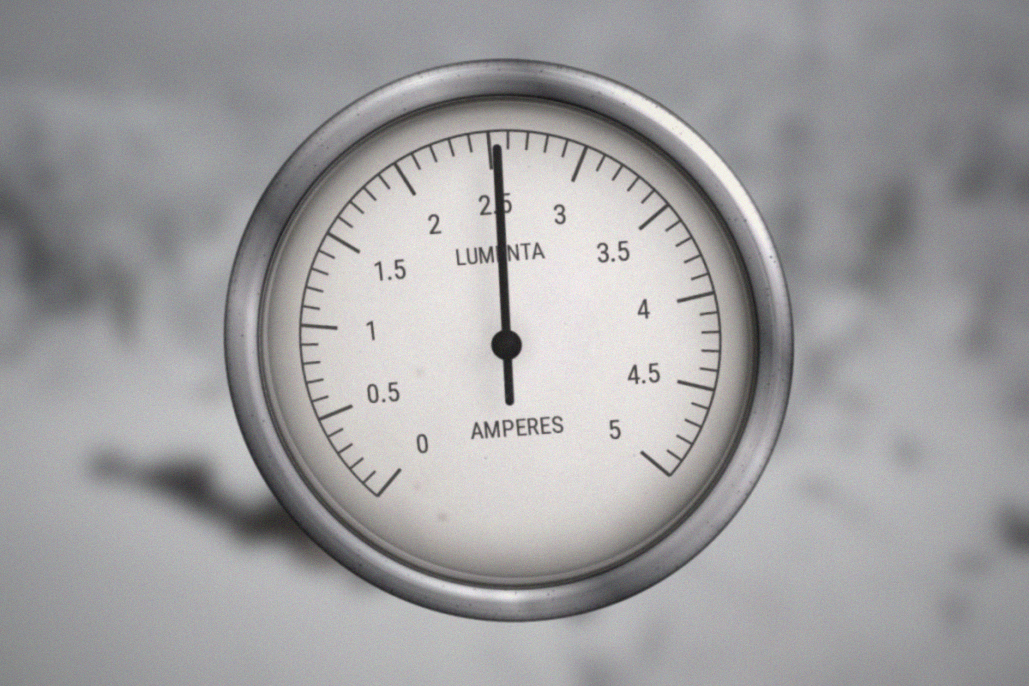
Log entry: 2.55 A
